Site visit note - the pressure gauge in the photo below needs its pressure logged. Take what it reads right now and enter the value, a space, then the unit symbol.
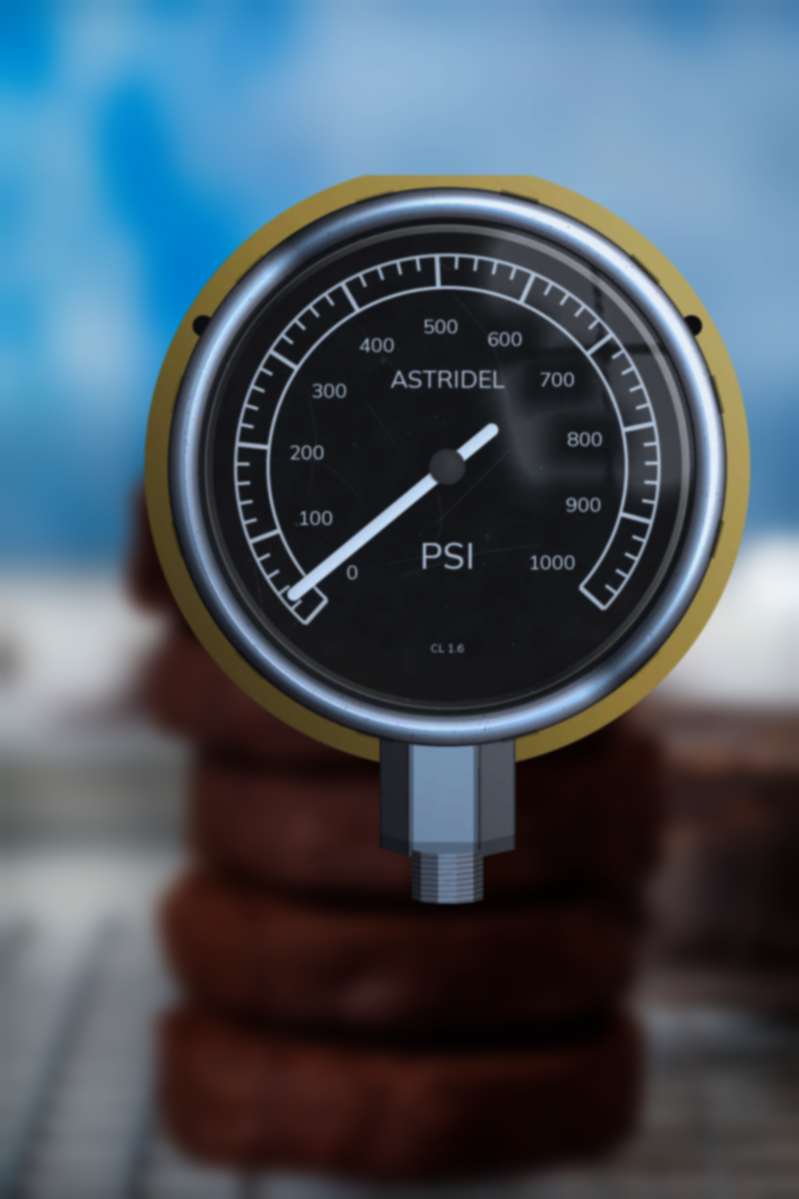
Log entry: 30 psi
